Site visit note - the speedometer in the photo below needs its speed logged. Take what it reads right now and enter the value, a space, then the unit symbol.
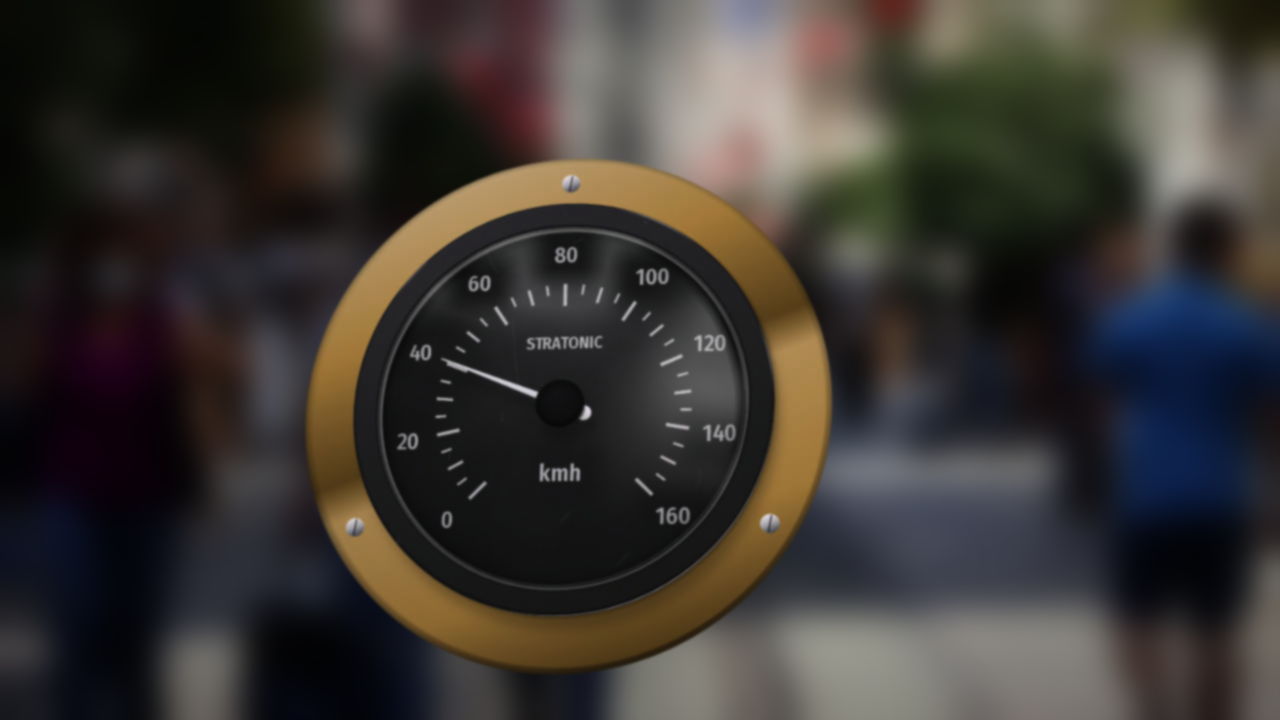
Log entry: 40 km/h
